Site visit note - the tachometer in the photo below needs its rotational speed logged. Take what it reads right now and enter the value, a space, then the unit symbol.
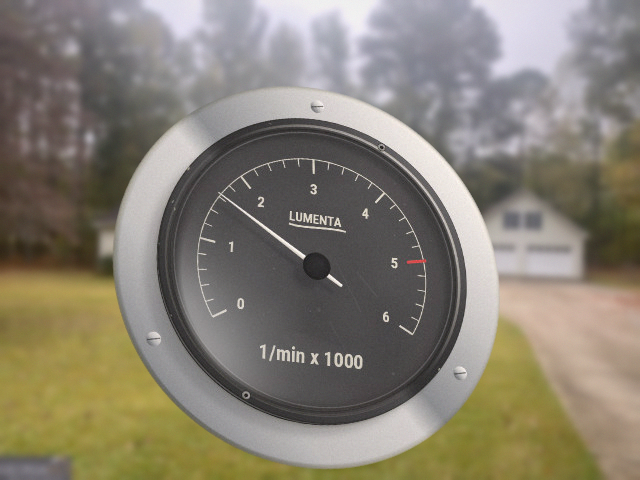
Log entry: 1600 rpm
